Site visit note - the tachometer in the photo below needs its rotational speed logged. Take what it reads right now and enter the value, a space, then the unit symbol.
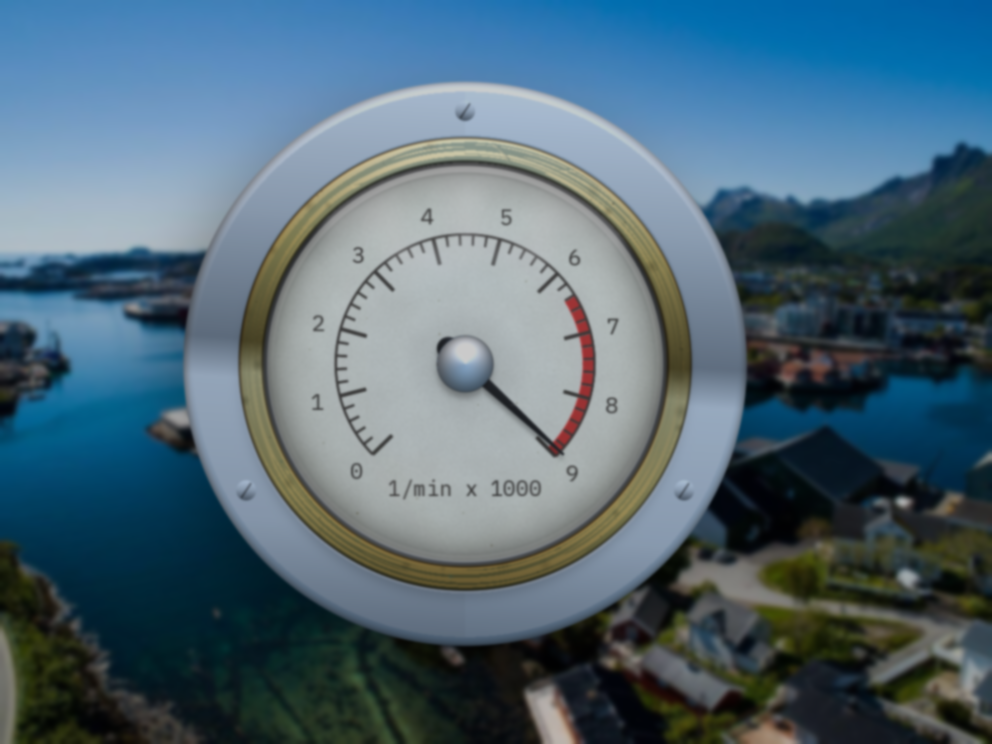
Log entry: 8900 rpm
